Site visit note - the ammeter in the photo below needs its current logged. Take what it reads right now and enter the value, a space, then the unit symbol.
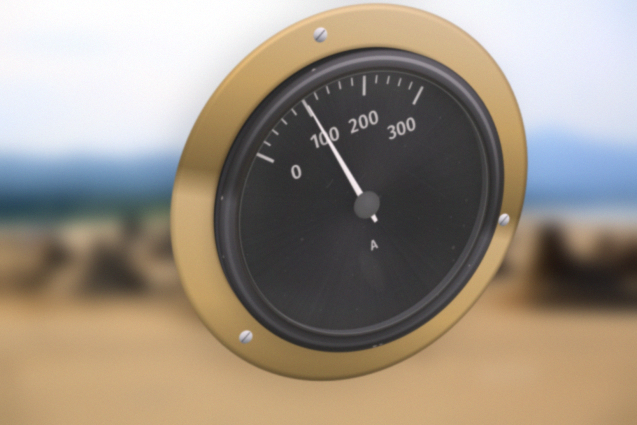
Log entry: 100 A
